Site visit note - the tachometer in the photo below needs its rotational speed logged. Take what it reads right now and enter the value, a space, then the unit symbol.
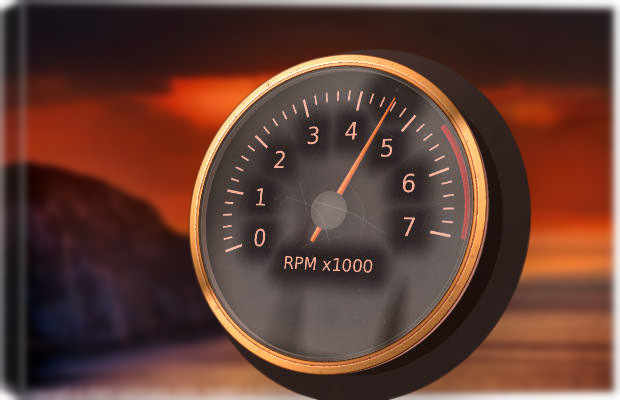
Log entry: 4600 rpm
